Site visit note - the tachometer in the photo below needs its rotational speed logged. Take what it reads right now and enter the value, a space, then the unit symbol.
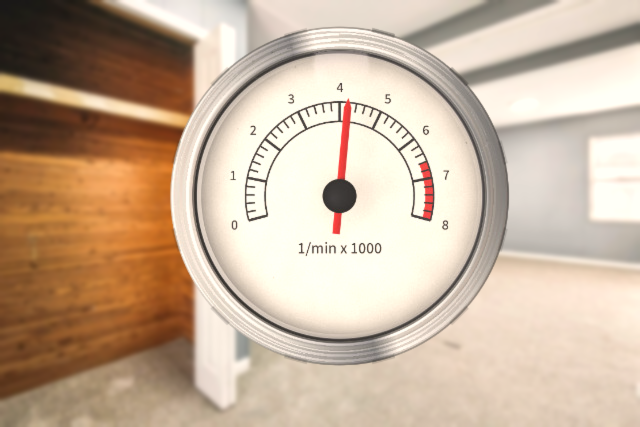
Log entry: 4200 rpm
